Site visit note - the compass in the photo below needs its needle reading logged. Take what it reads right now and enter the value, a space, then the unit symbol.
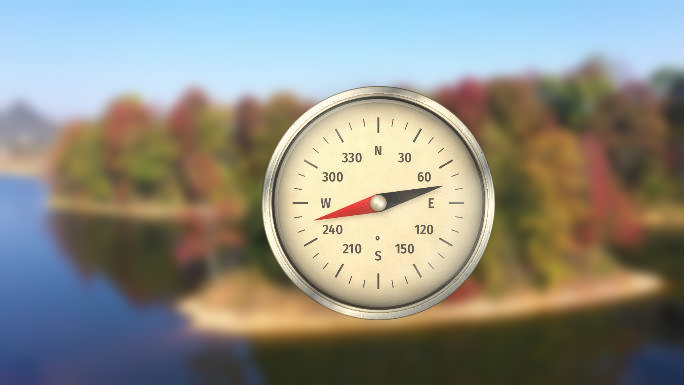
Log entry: 255 °
